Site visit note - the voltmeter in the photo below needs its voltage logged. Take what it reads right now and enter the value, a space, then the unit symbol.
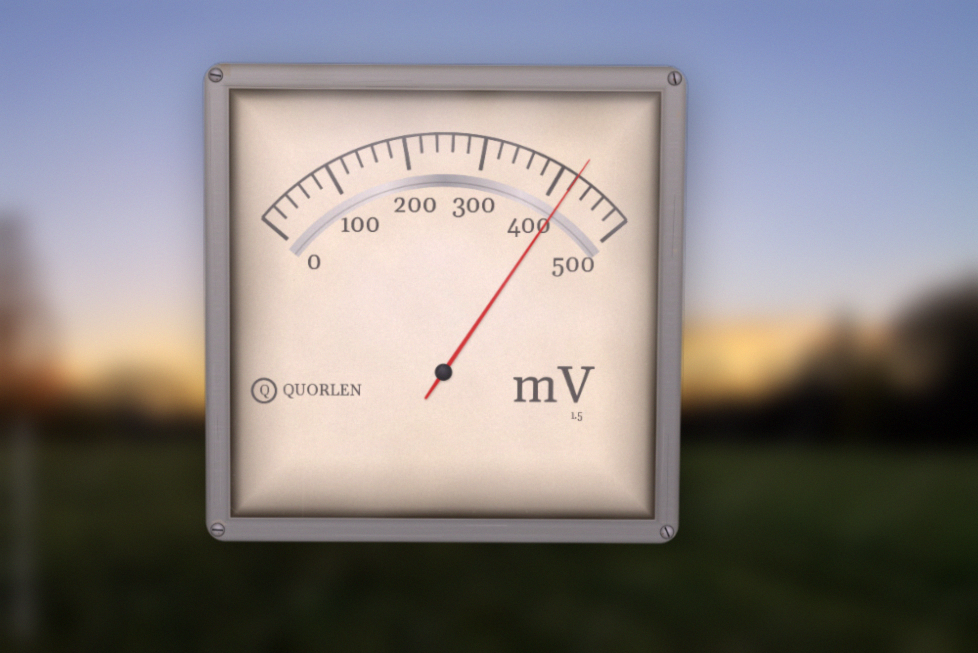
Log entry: 420 mV
